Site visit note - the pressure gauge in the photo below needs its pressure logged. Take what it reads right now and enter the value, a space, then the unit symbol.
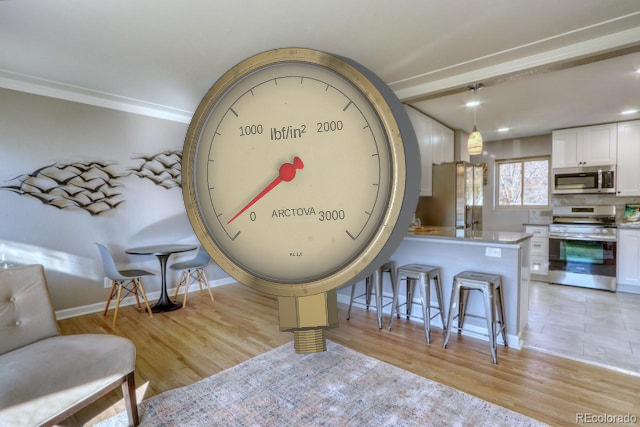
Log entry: 100 psi
